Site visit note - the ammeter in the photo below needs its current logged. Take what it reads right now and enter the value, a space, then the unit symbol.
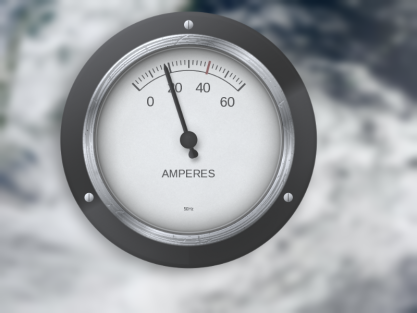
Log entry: 18 A
